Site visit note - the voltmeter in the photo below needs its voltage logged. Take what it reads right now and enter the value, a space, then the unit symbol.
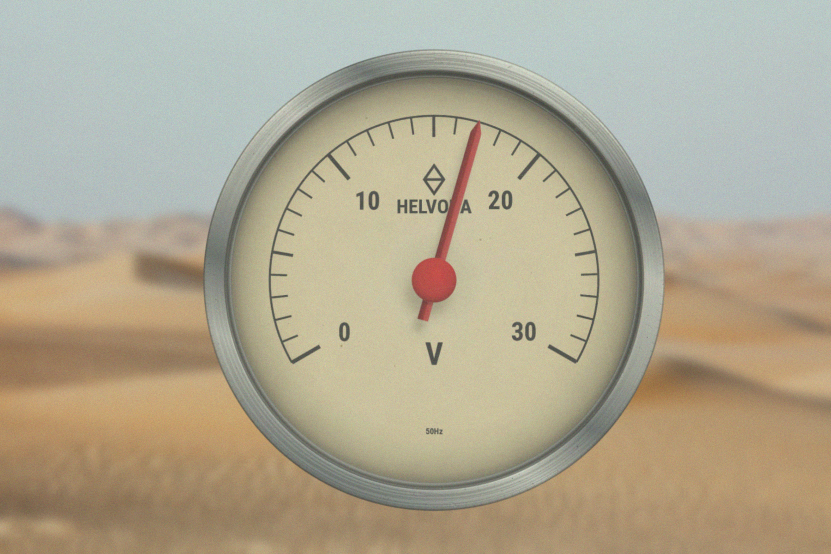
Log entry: 17 V
